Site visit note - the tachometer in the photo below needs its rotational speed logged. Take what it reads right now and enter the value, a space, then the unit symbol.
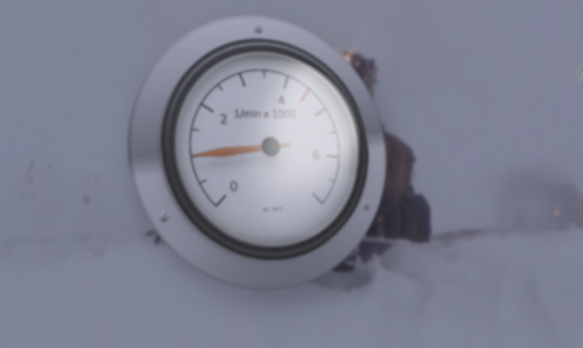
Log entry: 1000 rpm
